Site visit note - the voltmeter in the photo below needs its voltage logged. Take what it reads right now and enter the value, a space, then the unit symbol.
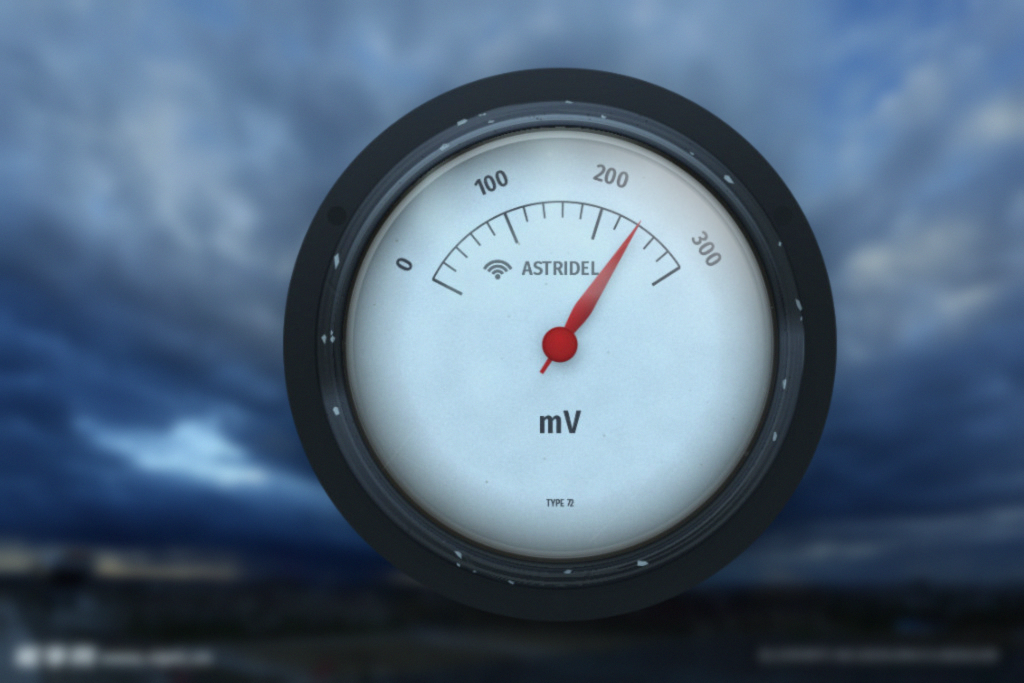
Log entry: 240 mV
